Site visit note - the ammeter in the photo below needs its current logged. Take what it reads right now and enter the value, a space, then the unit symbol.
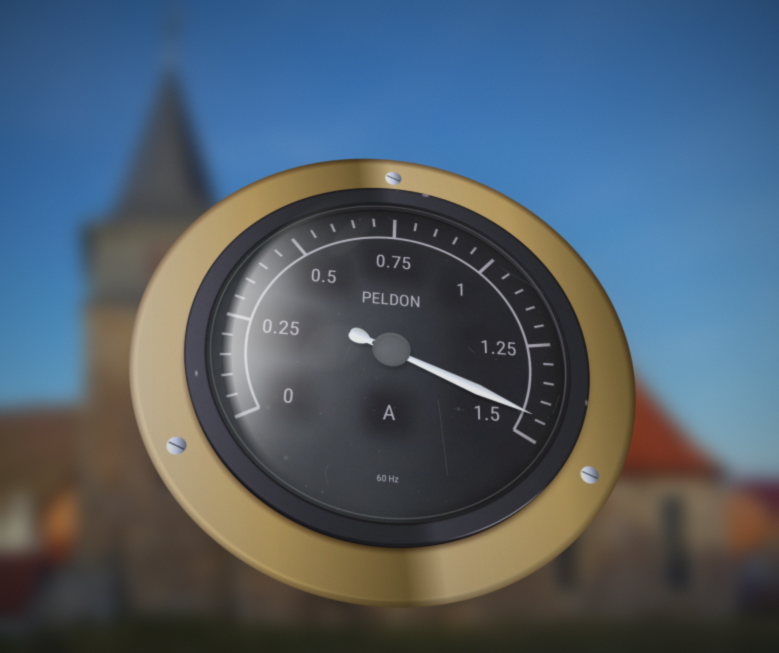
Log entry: 1.45 A
